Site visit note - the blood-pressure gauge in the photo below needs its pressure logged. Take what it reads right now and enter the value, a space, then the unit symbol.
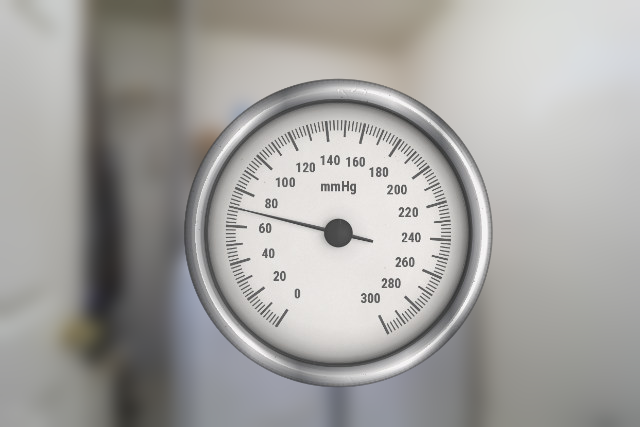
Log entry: 70 mmHg
